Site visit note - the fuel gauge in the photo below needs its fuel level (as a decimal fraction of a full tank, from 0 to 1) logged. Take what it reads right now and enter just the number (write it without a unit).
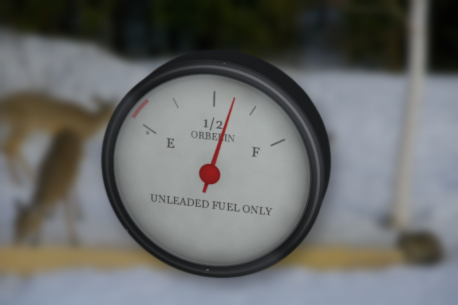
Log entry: 0.625
